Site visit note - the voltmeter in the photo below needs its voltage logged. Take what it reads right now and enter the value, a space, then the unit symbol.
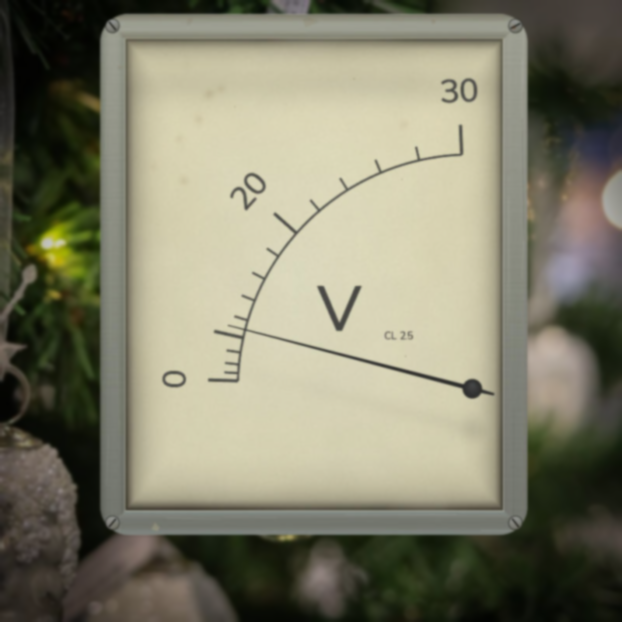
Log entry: 11 V
